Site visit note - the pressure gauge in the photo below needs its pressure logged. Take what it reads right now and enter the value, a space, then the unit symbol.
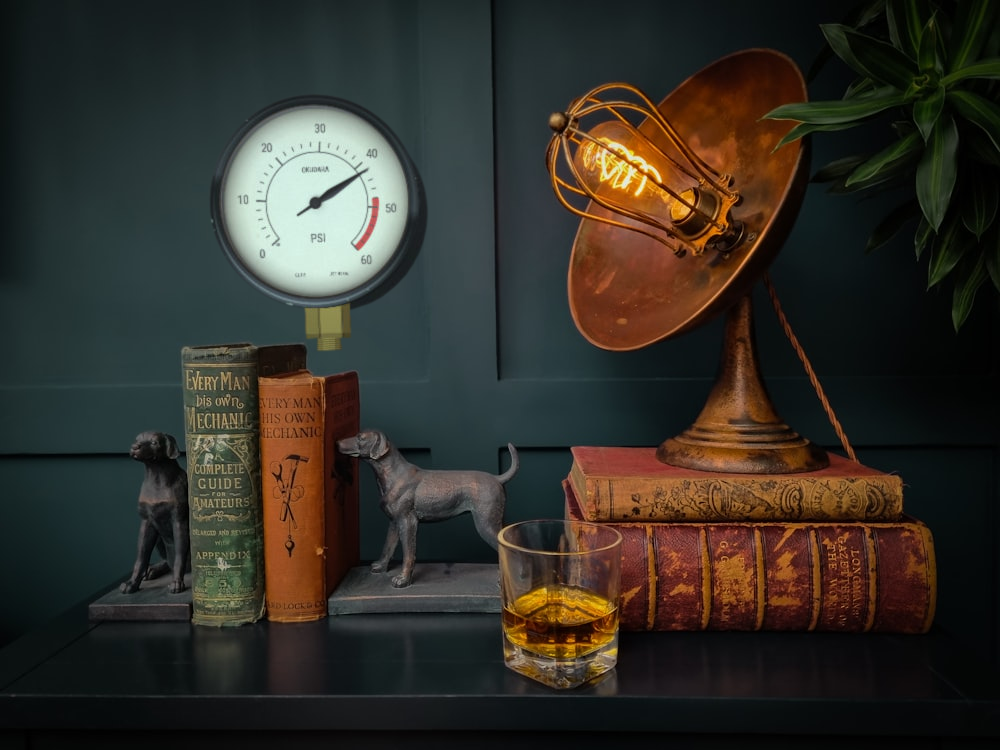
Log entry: 42 psi
